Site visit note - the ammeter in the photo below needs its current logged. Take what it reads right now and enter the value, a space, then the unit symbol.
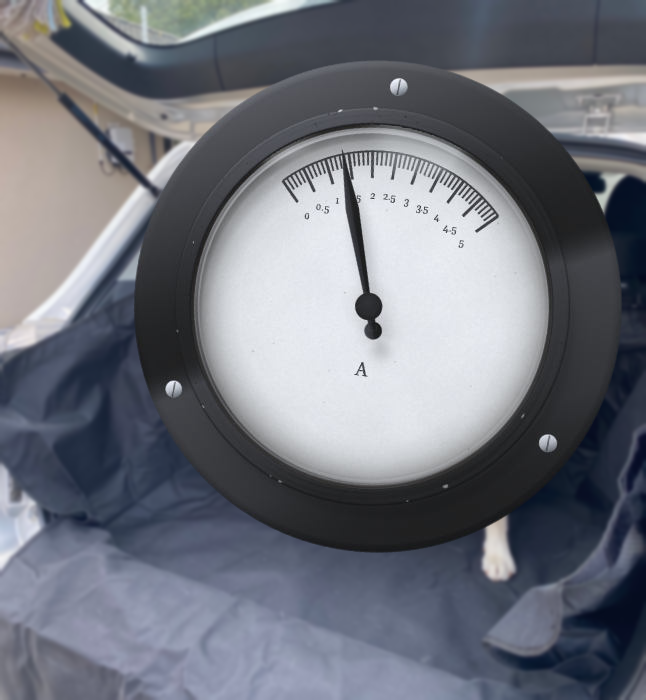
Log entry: 1.4 A
